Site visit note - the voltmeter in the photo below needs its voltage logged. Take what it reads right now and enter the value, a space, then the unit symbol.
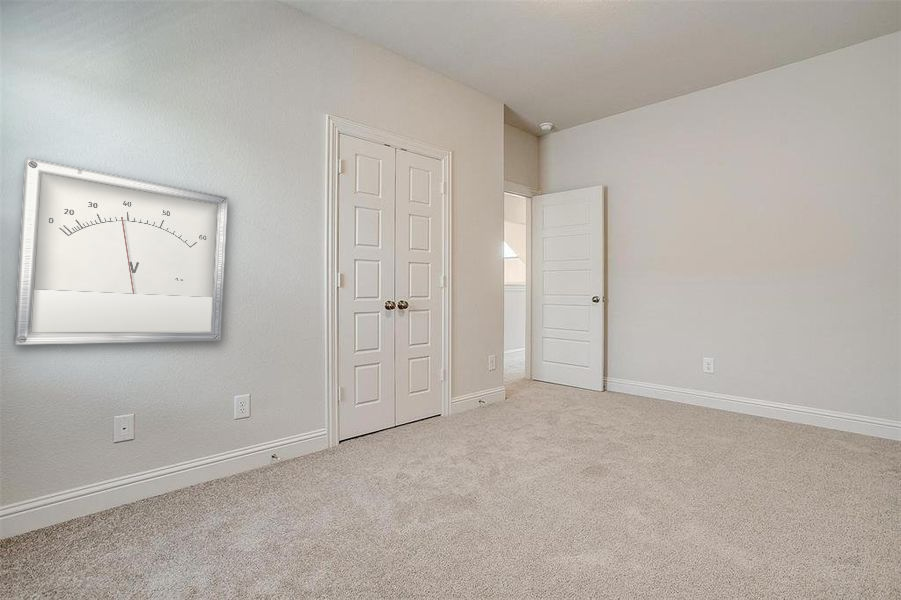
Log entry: 38 V
